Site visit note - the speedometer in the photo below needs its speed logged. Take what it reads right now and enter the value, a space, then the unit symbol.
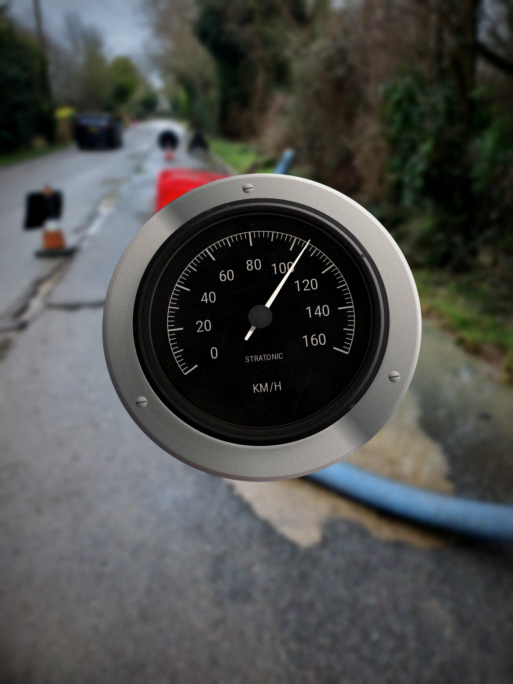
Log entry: 106 km/h
